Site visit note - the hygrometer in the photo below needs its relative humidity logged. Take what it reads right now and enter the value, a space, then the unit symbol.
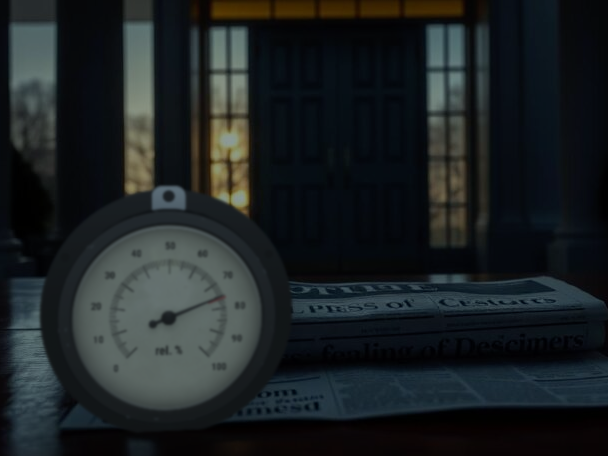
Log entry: 75 %
